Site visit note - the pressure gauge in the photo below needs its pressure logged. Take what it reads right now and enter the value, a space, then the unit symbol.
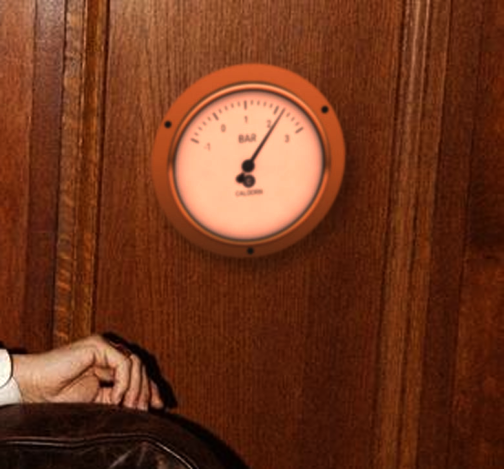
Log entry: 2.2 bar
